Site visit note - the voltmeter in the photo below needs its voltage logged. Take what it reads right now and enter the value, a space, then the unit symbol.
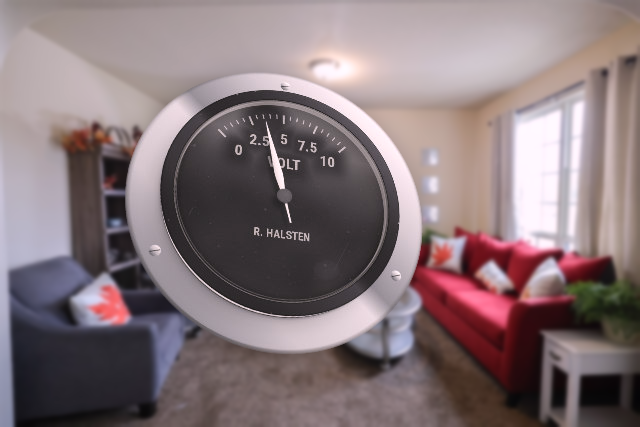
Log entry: 3.5 V
